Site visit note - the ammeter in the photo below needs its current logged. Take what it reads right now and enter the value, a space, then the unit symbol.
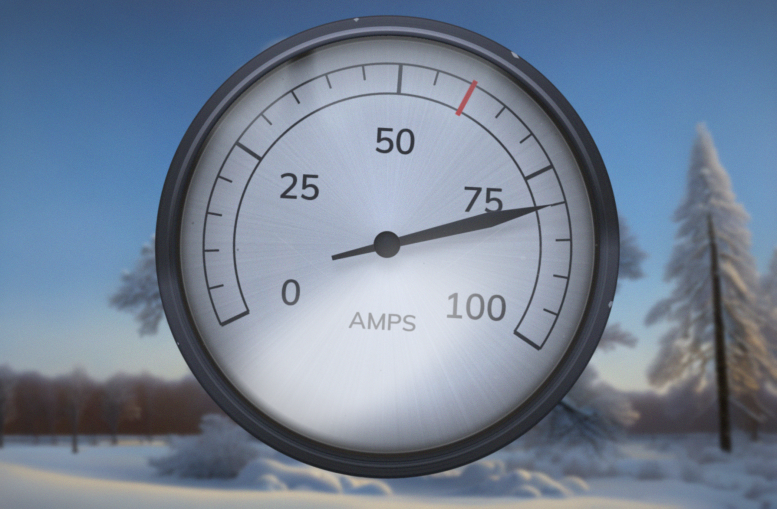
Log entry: 80 A
